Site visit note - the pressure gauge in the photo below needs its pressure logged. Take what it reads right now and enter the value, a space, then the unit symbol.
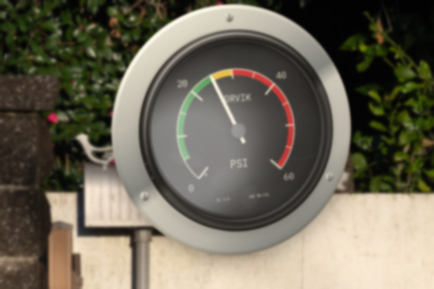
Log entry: 25 psi
